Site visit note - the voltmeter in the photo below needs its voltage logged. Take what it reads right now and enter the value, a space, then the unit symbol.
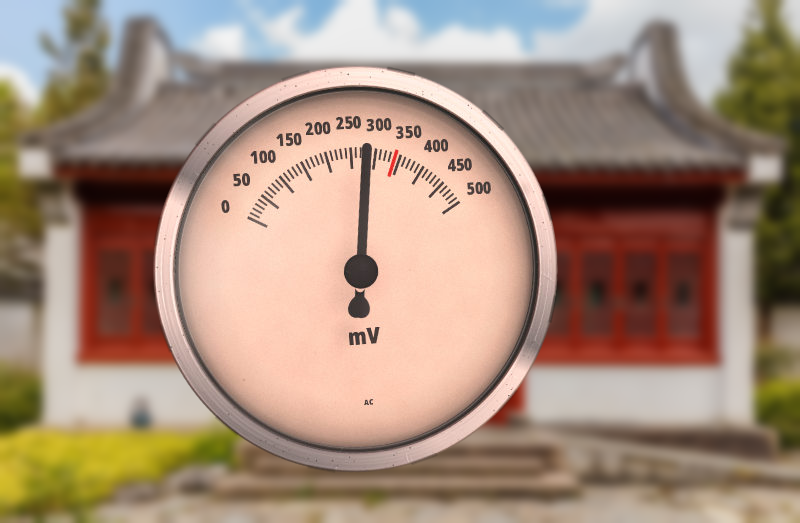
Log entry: 280 mV
